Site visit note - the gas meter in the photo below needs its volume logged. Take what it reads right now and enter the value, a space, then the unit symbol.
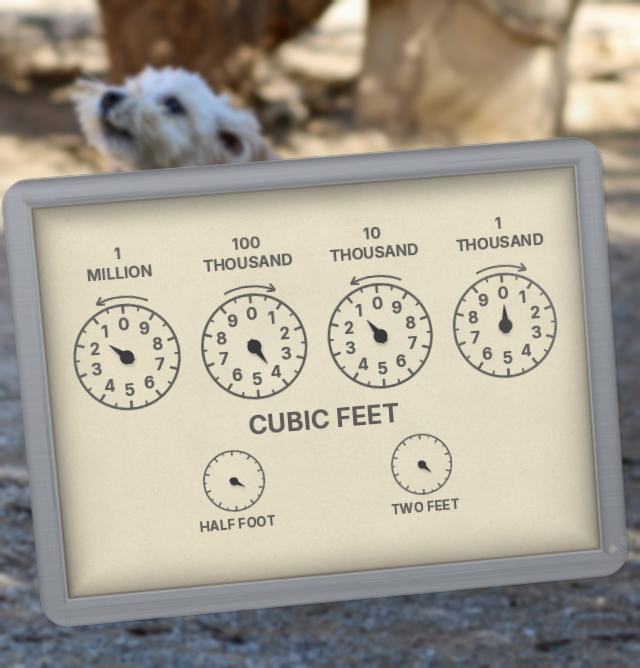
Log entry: 141000 ft³
